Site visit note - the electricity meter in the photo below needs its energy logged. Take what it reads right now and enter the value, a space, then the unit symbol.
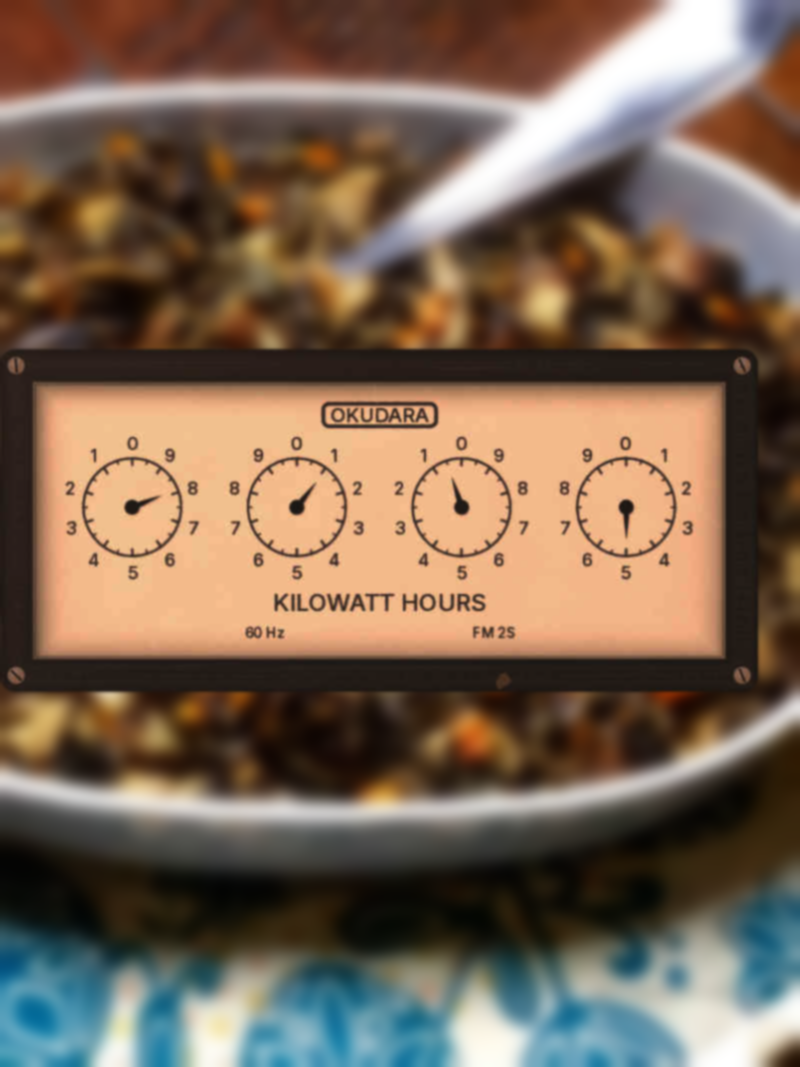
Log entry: 8105 kWh
